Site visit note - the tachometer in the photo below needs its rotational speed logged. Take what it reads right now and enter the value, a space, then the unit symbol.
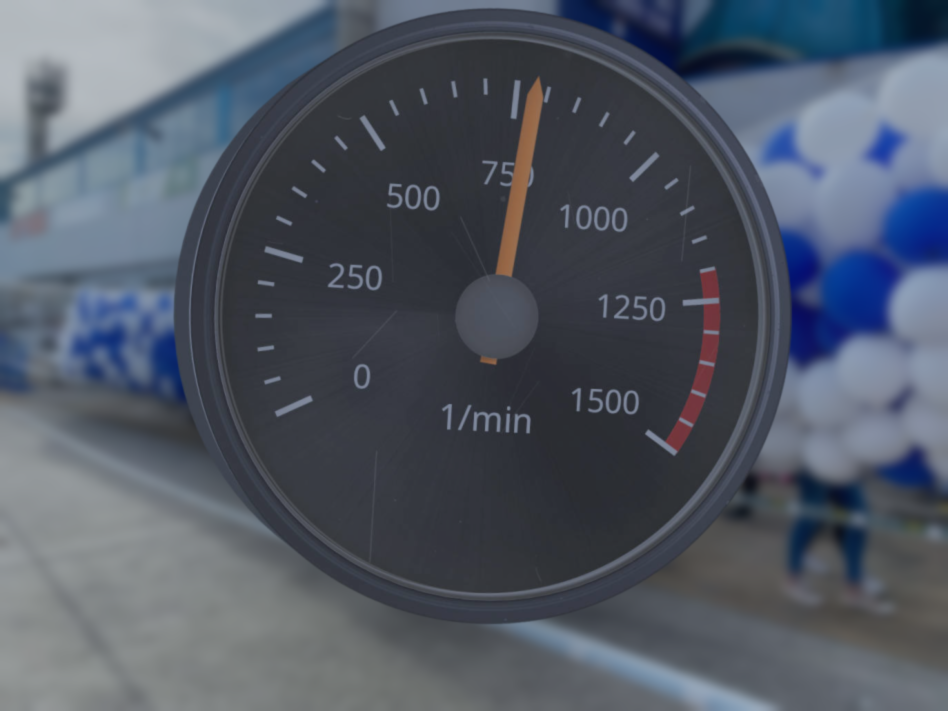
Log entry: 775 rpm
